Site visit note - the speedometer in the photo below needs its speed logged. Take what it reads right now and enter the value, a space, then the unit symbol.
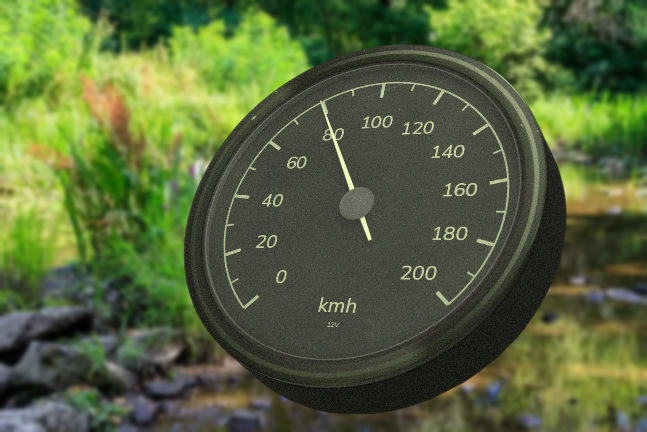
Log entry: 80 km/h
